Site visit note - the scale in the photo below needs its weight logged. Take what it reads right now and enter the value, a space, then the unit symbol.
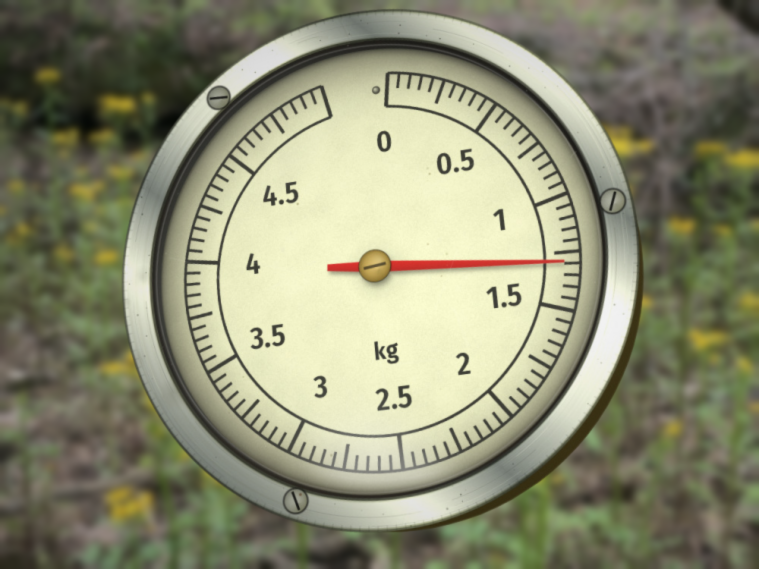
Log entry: 1.3 kg
